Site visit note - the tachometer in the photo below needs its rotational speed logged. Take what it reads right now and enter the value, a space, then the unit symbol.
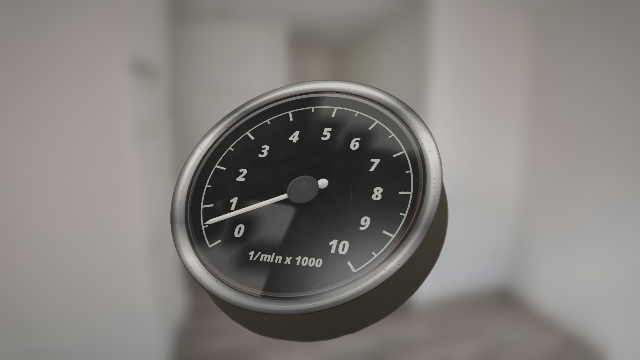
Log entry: 500 rpm
